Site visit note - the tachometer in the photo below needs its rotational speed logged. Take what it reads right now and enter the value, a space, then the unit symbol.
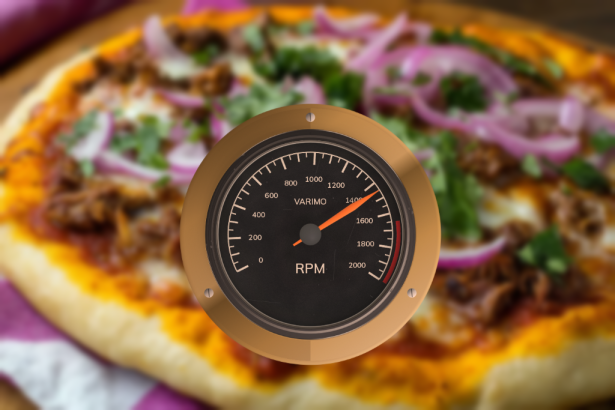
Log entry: 1450 rpm
